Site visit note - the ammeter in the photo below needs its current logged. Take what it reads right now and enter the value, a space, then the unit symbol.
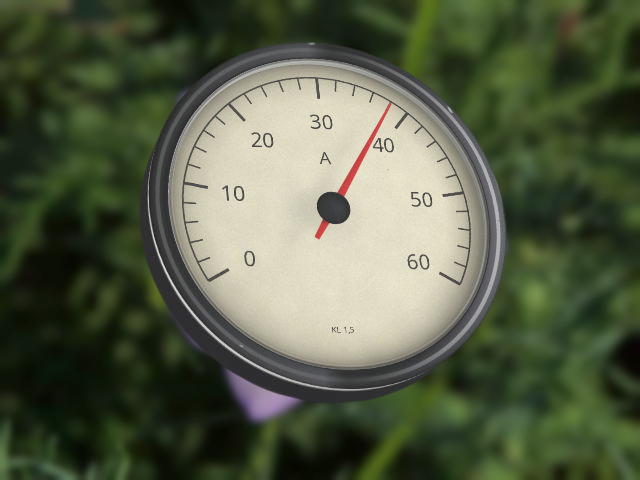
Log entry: 38 A
